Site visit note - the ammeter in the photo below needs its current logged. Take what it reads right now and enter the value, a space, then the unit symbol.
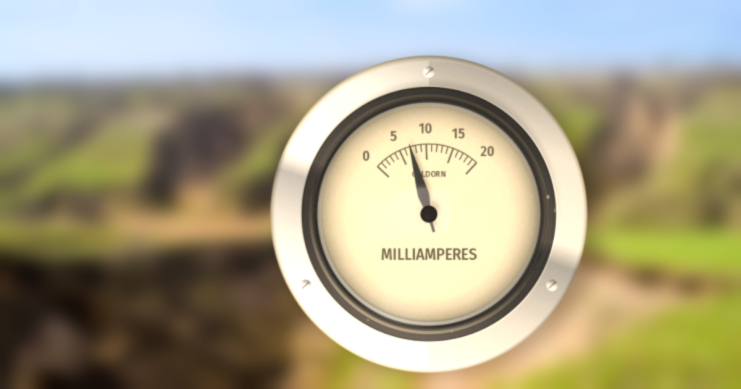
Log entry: 7 mA
